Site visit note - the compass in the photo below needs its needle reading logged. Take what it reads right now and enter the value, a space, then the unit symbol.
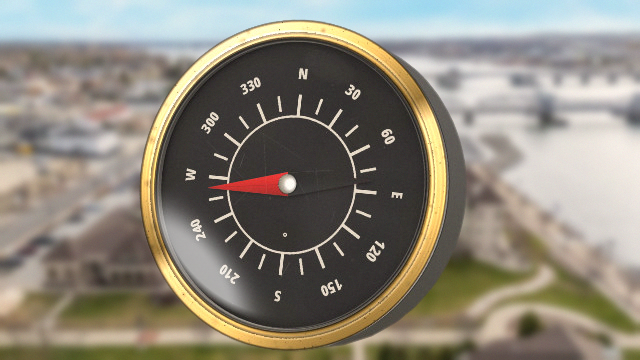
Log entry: 262.5 °
